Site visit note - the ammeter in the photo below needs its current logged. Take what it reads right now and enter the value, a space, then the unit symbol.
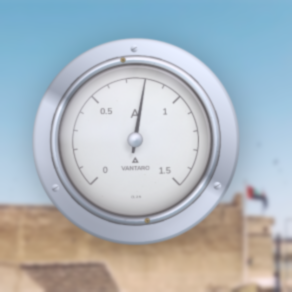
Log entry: 0.8 A
